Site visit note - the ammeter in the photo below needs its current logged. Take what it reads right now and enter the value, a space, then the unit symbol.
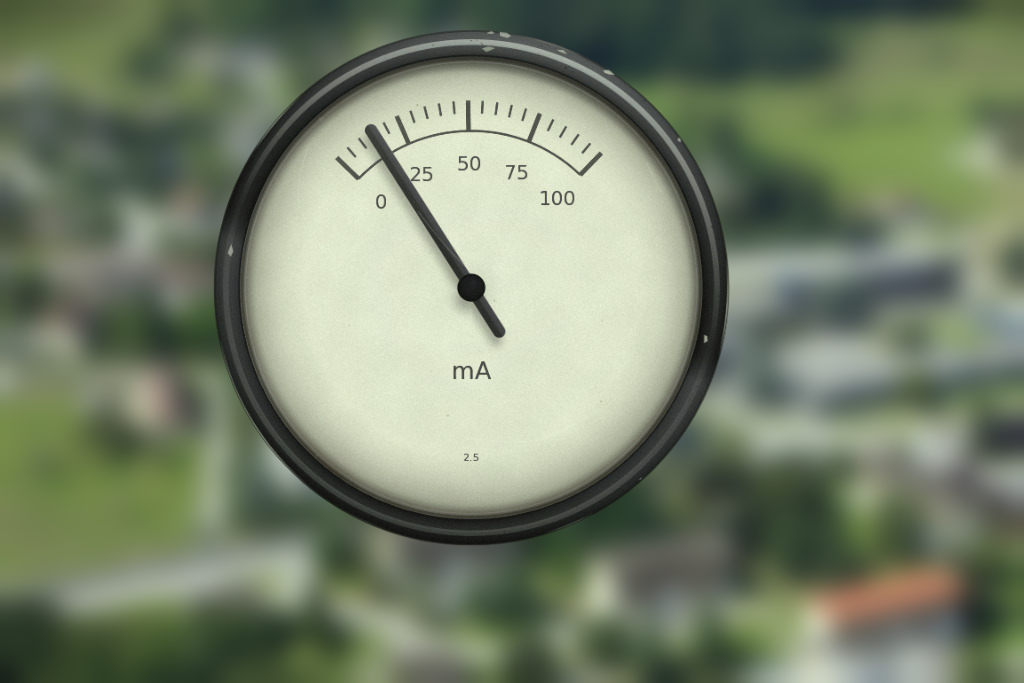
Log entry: 15 mA
